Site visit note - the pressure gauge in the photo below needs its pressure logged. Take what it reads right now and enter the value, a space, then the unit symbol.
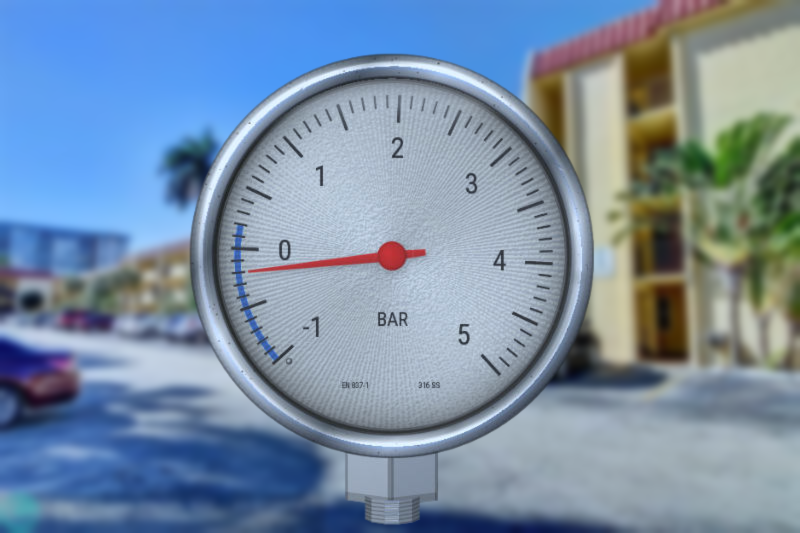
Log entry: -0.2 bar
